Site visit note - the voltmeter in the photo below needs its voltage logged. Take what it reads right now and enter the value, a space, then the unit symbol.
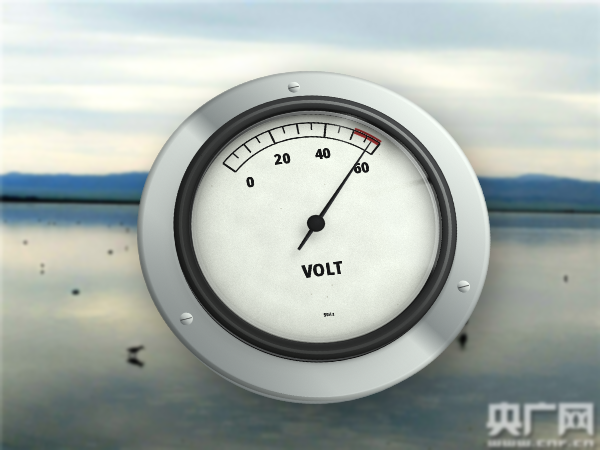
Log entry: 57.5 V
